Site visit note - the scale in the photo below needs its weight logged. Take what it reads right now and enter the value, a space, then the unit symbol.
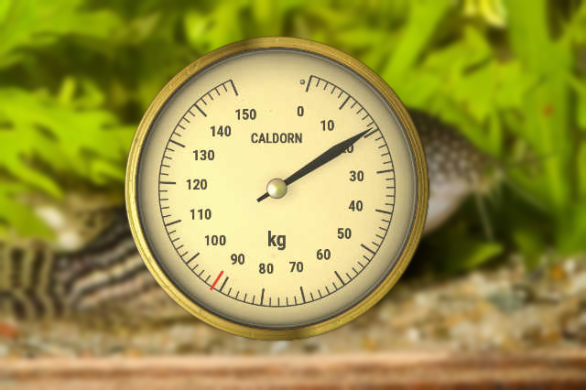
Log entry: 19 kg
